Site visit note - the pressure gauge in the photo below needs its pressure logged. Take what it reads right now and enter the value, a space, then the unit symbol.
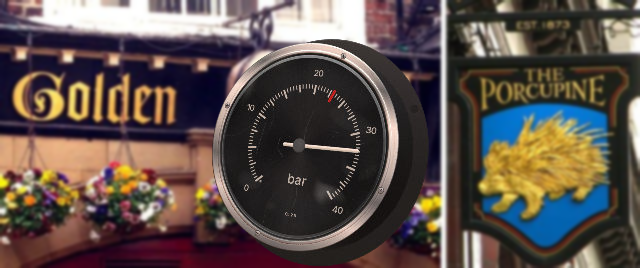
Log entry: 32.5 bar
